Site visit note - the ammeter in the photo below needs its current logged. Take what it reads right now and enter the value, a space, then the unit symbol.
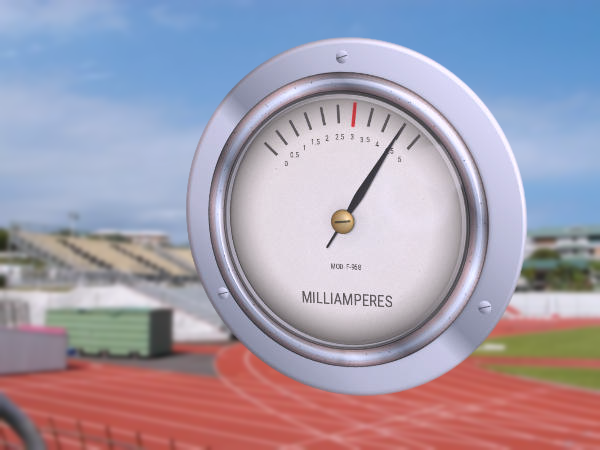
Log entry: 4.5 mA
